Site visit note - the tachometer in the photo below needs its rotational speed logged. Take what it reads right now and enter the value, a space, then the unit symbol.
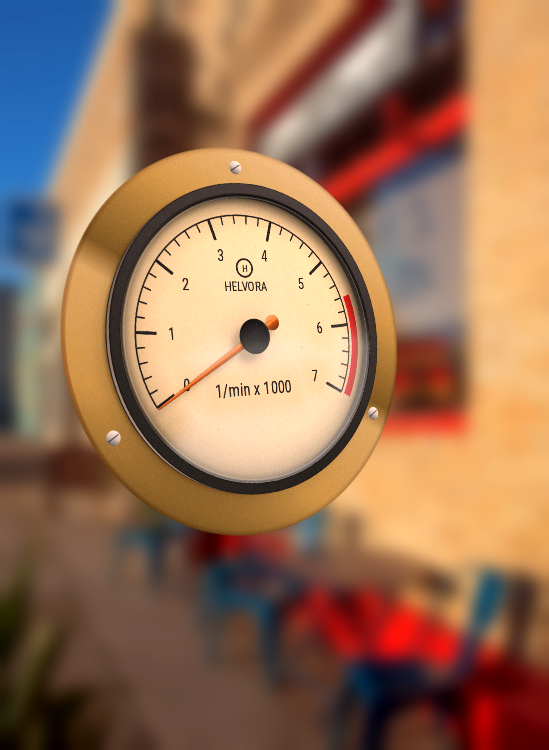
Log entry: 0 rpm
